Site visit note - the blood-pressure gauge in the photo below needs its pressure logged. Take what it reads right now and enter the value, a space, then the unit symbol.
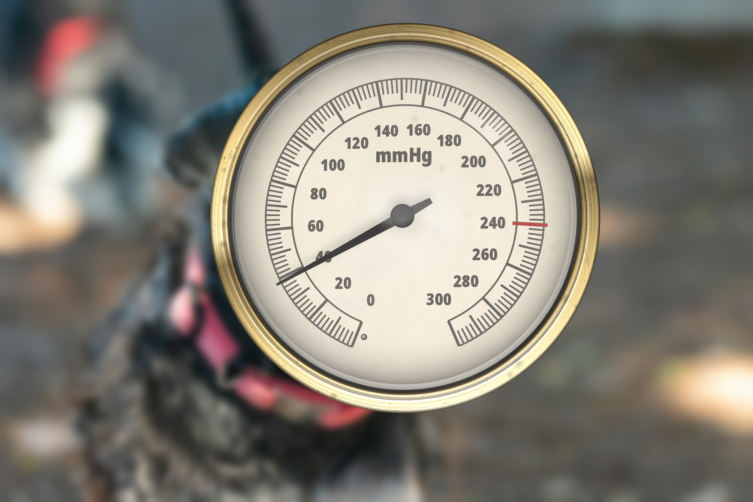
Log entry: 38 mmHg
